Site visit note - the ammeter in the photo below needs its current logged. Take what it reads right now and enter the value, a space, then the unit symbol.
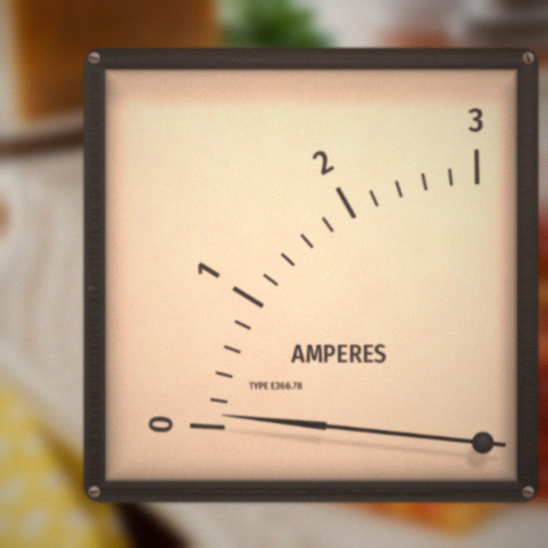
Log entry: 0.1 A
